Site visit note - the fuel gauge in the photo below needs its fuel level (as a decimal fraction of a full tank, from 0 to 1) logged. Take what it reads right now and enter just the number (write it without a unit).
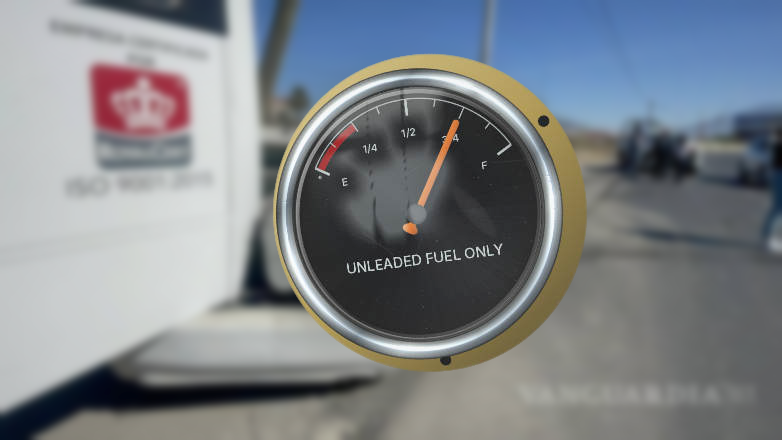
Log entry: 0.75
